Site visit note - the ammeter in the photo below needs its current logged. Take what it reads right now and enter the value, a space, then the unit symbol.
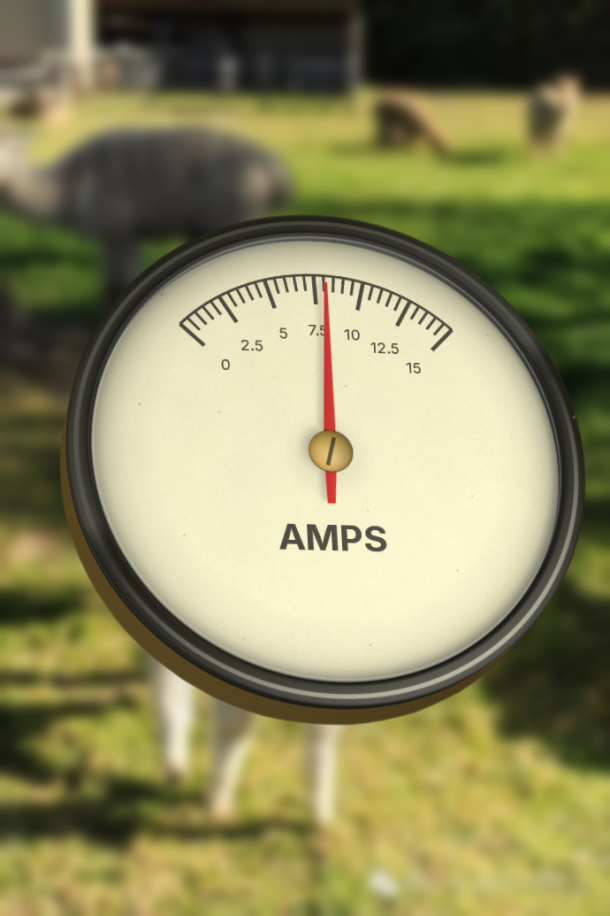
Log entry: 8 A
